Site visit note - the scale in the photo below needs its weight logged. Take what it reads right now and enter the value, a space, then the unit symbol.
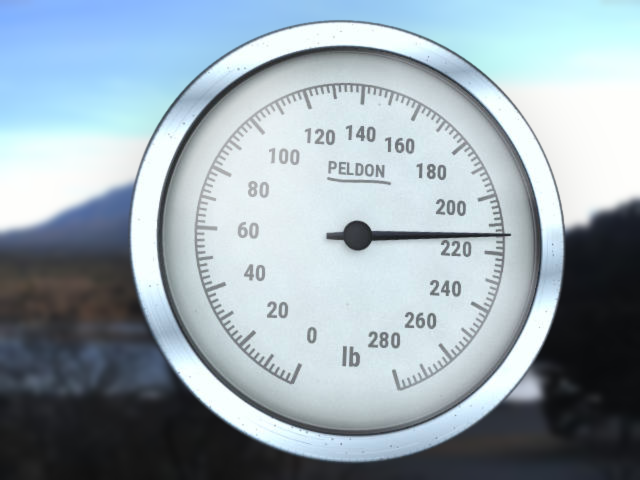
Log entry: 214 lb
